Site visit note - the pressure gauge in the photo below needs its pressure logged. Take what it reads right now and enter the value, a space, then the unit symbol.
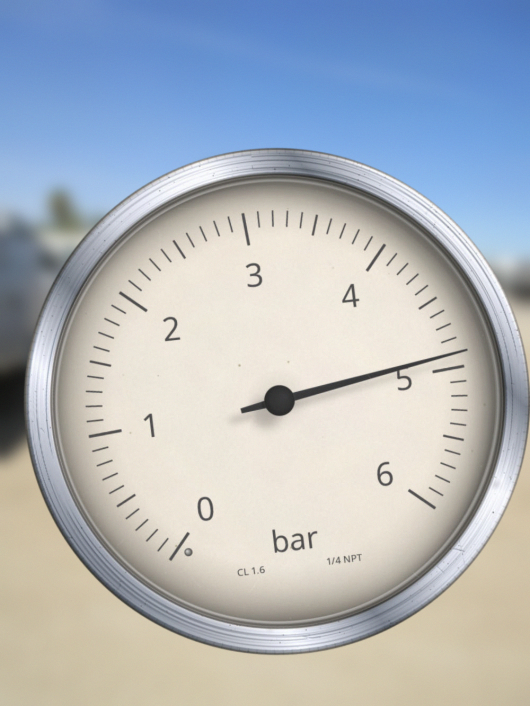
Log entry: 4.9 bar
